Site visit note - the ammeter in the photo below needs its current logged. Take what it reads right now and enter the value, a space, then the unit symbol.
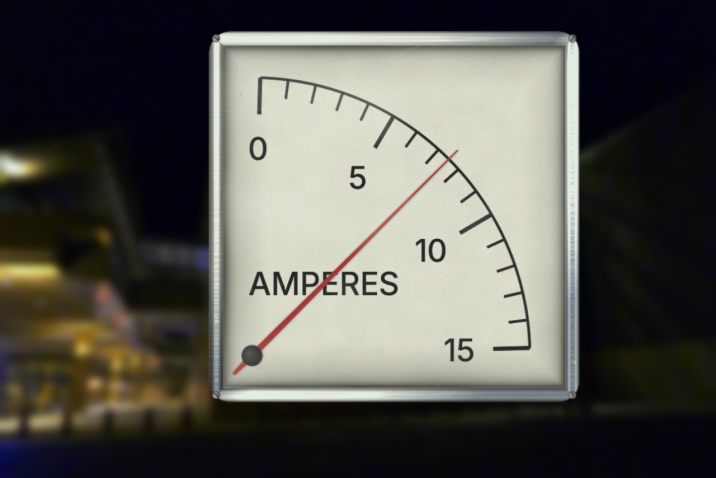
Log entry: 7.5 A
